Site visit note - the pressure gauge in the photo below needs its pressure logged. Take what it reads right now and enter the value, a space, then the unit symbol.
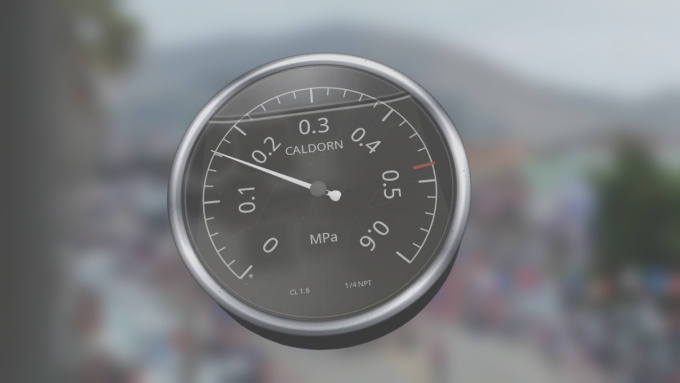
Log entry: 0.16 MPa
